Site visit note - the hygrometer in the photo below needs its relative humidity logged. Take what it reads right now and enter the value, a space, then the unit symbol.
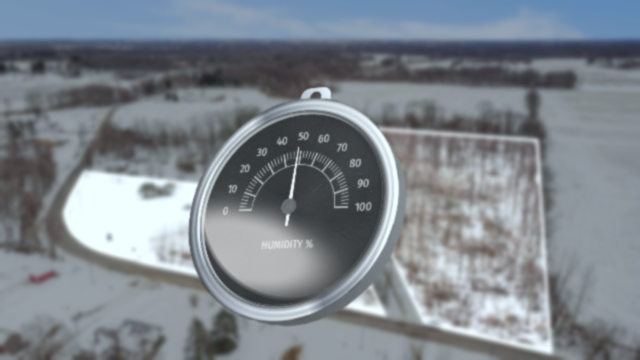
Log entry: 50 %
